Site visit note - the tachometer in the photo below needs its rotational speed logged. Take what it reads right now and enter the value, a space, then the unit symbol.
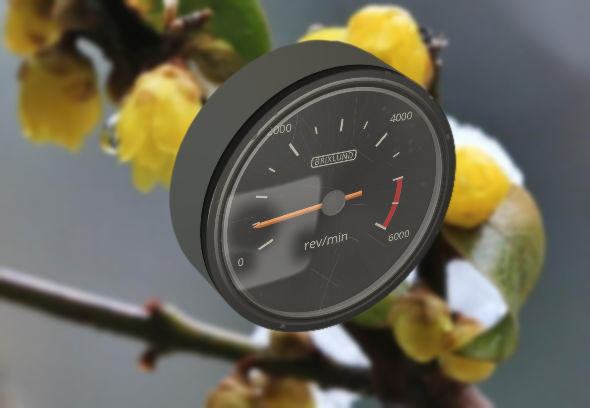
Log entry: 500 rpm
